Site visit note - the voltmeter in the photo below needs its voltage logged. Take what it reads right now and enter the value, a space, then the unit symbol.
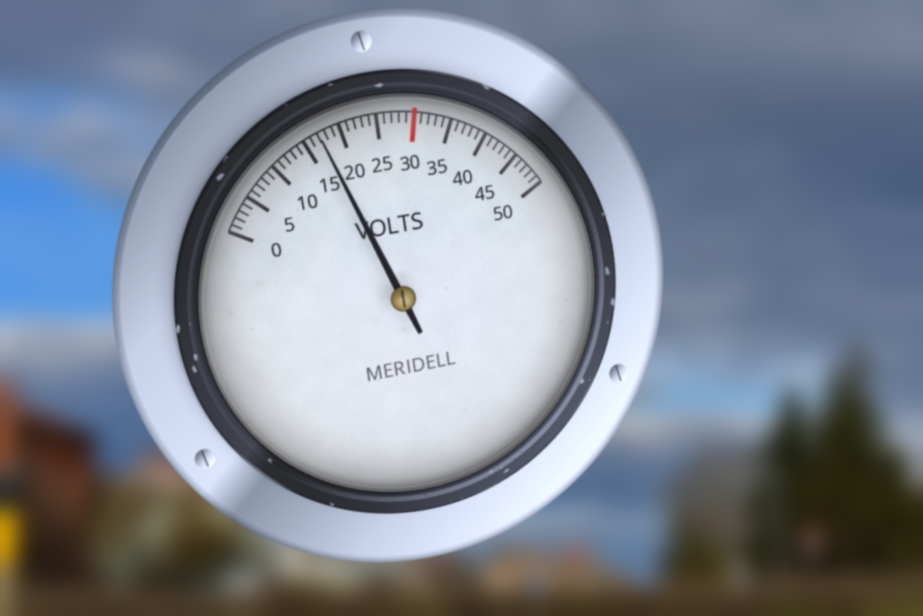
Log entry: 17 V
